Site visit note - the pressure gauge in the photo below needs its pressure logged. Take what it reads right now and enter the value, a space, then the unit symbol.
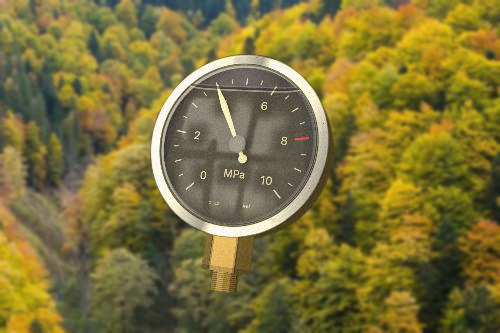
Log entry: 4 MPa
